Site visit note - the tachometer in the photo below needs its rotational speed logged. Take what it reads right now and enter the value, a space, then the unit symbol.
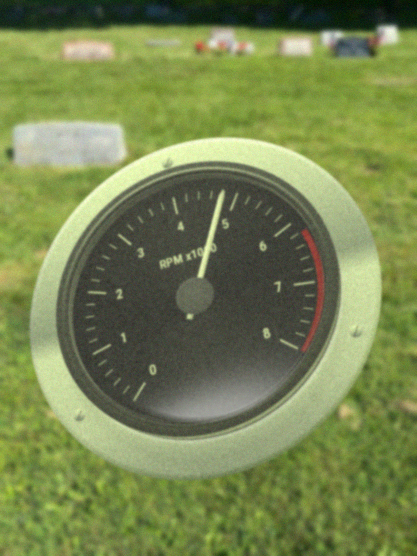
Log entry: 4800 rpm
